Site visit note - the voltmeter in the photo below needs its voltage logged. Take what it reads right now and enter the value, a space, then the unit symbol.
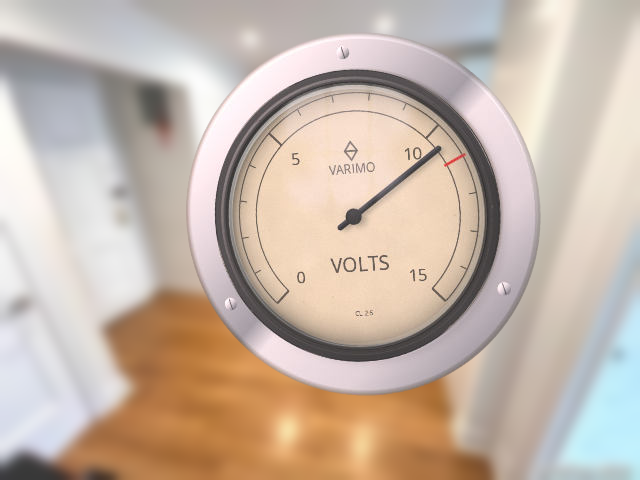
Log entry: 10.5 V
